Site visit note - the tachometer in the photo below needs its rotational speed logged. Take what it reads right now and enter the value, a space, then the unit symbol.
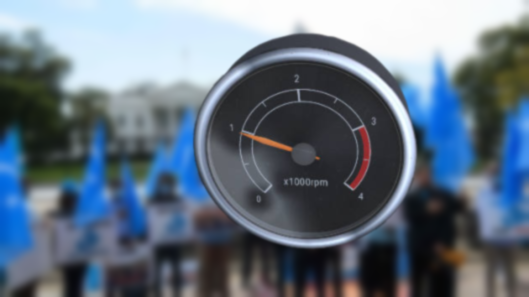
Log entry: 1000 rpm
